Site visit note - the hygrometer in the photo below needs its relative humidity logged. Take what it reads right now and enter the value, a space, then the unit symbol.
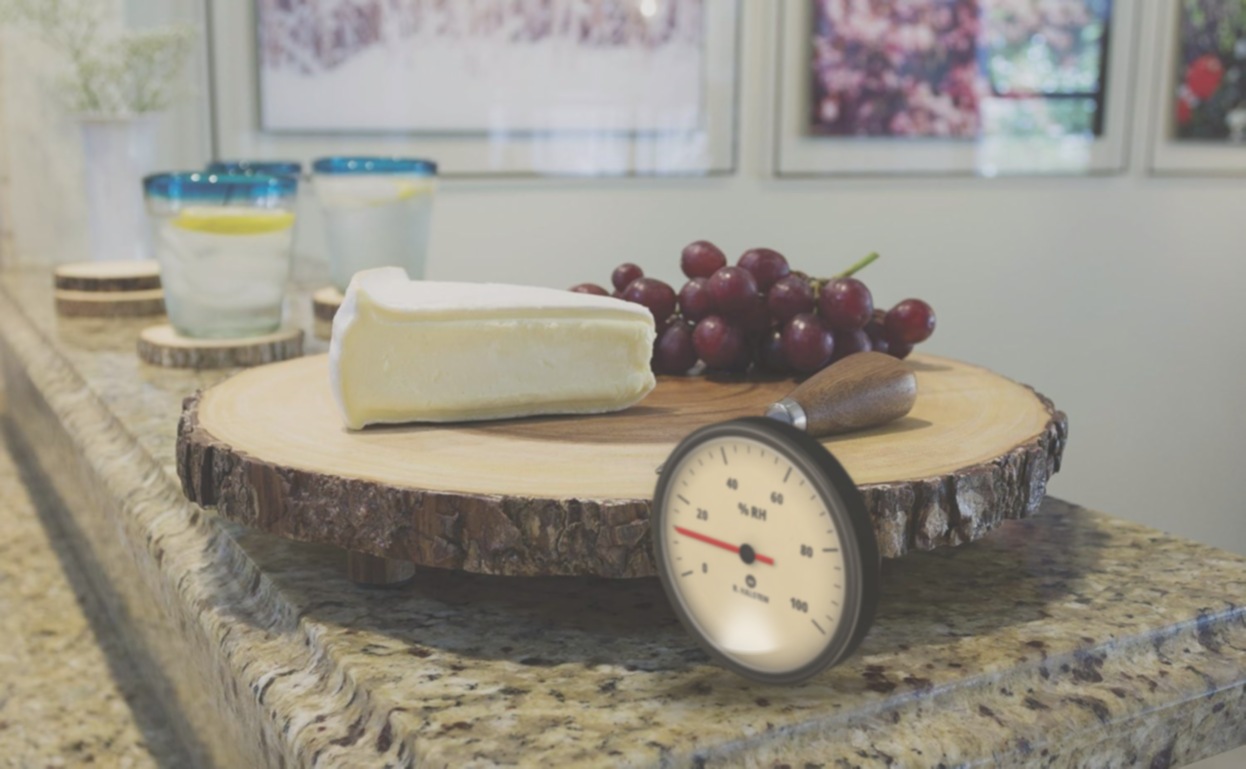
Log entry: 12 %
